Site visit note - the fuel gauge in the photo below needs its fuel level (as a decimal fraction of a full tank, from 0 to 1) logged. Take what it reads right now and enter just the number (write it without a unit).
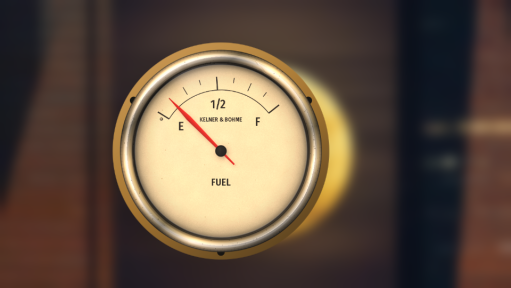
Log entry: 0.125
